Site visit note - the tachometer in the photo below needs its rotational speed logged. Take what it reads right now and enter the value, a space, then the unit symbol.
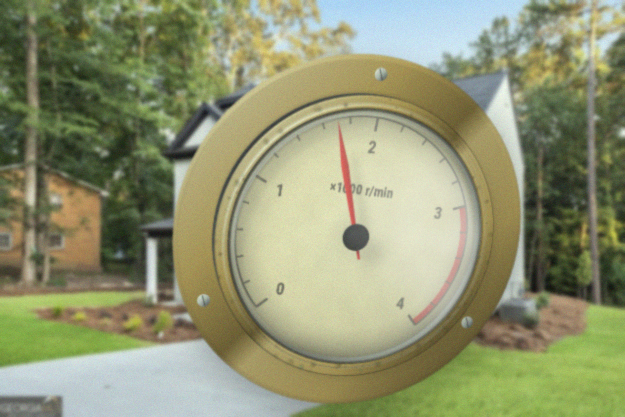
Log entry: 1700 rpm
